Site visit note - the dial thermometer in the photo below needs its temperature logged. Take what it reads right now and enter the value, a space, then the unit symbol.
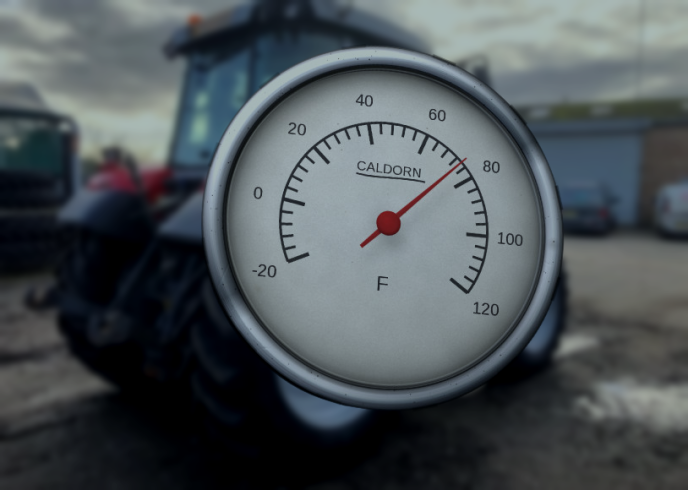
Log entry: 74 °F
